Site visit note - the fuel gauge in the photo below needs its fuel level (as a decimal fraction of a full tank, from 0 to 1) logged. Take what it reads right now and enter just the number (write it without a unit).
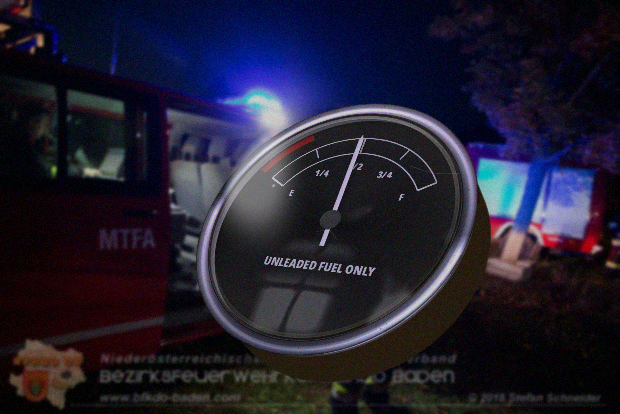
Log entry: 0.5
